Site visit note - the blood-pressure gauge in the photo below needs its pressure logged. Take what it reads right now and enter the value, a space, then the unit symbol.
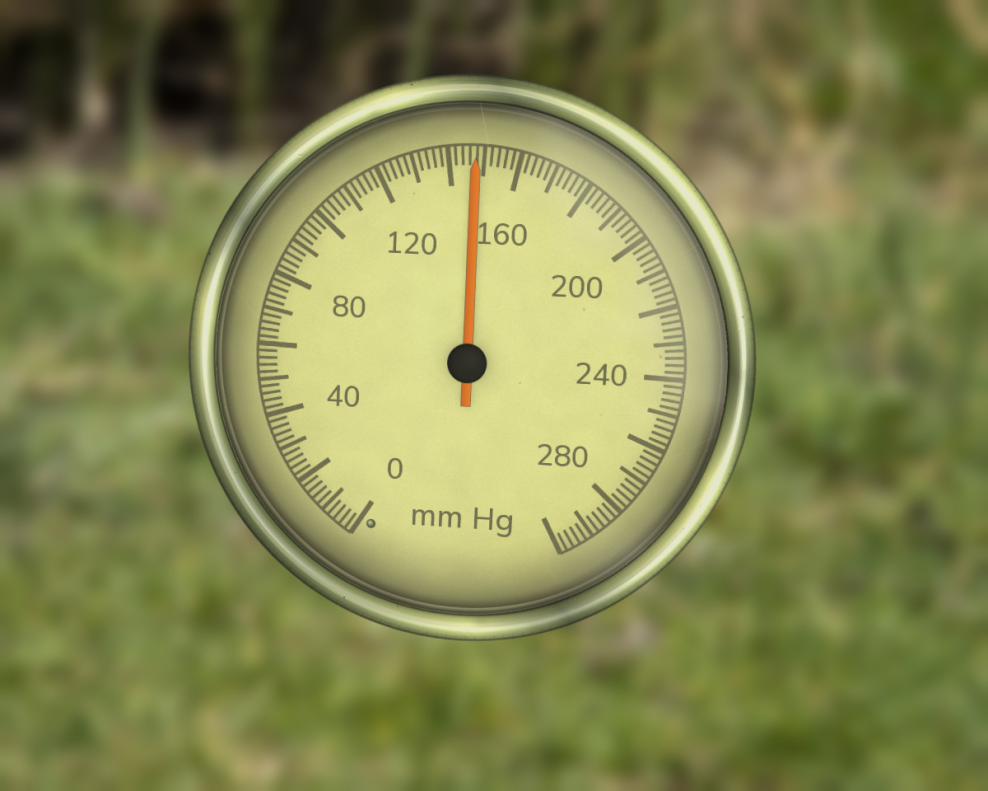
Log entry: 148 mmHg
